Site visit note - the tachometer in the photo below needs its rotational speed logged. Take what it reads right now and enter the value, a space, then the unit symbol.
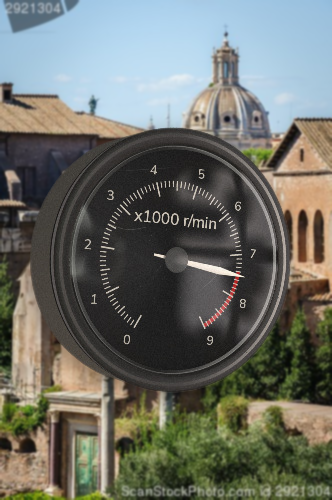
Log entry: 7500 rpm
